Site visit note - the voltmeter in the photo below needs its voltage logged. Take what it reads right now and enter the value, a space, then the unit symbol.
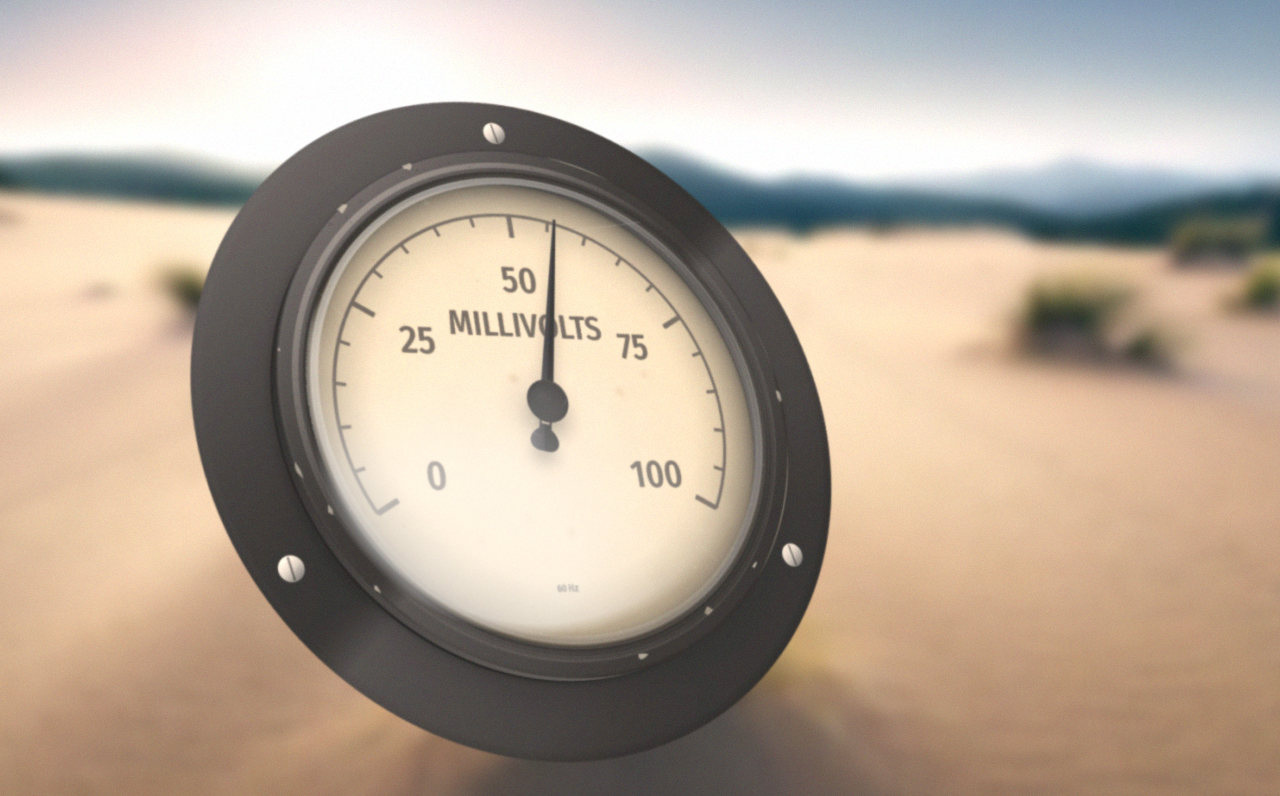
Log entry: 55 mV
